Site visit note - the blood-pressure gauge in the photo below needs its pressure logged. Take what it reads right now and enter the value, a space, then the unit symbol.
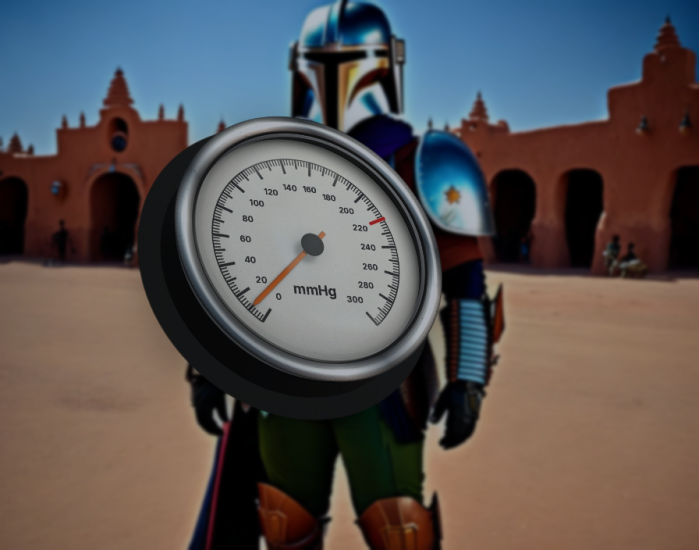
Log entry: 10 mmHg
